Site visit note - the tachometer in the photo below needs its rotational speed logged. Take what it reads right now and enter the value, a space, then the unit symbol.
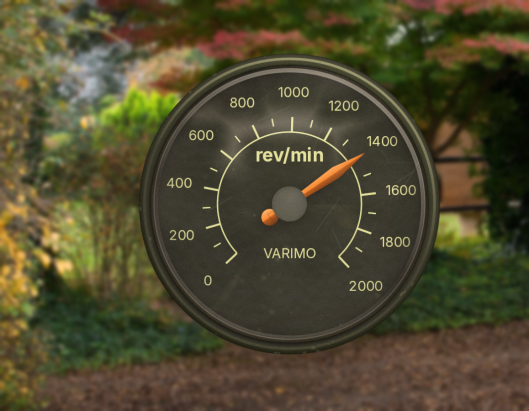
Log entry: 1400 rpm
